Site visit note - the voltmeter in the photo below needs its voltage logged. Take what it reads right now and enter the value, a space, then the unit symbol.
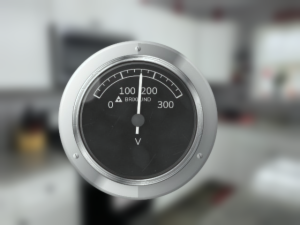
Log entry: 160 V
